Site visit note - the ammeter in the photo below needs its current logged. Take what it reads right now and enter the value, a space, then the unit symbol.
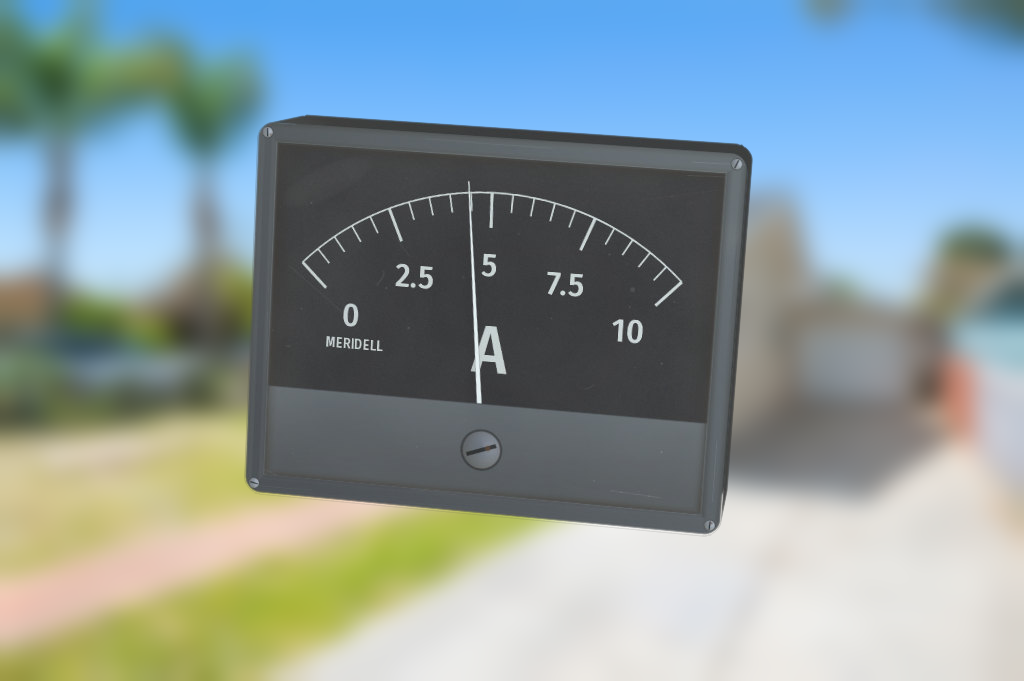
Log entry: 4.5 A
